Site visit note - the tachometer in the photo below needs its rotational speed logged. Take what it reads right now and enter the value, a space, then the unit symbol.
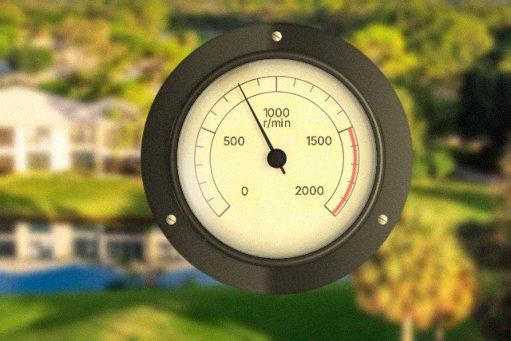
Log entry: 800 rpm
